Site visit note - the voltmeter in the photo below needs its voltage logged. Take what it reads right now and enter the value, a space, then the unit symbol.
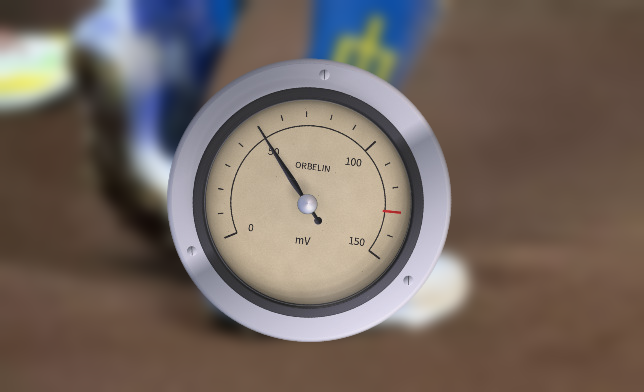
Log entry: 50 mV
